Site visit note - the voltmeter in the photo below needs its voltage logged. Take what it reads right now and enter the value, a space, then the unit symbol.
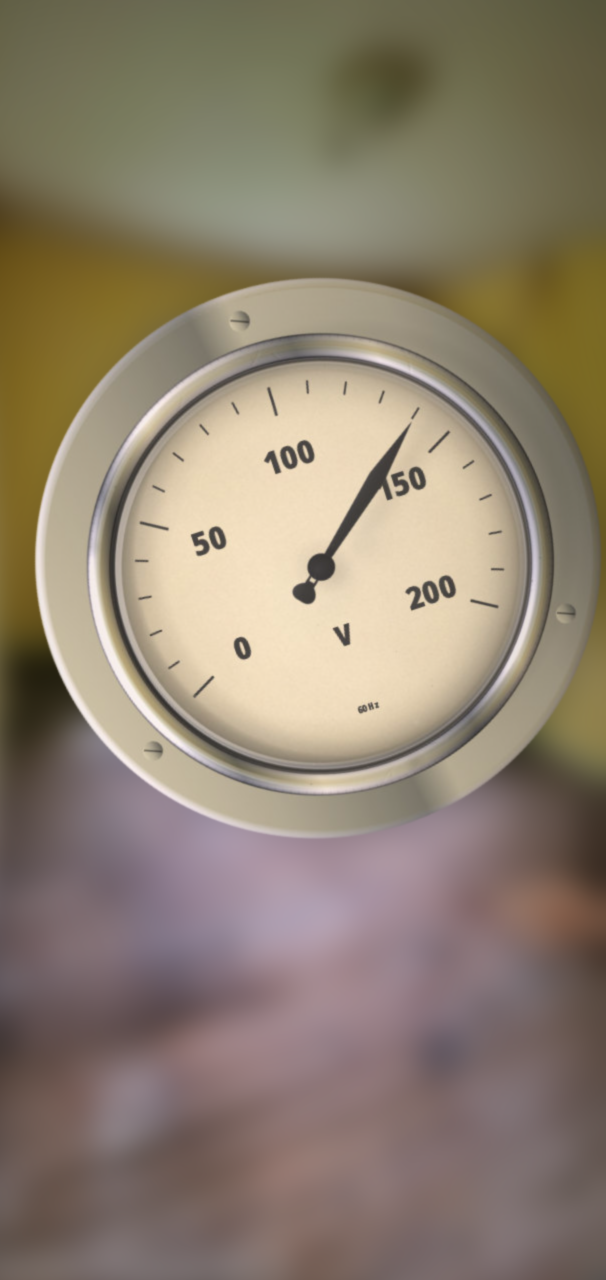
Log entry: 140 V
